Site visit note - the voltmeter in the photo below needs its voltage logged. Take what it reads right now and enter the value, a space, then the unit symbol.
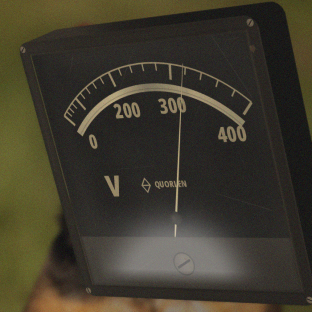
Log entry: 320 V
